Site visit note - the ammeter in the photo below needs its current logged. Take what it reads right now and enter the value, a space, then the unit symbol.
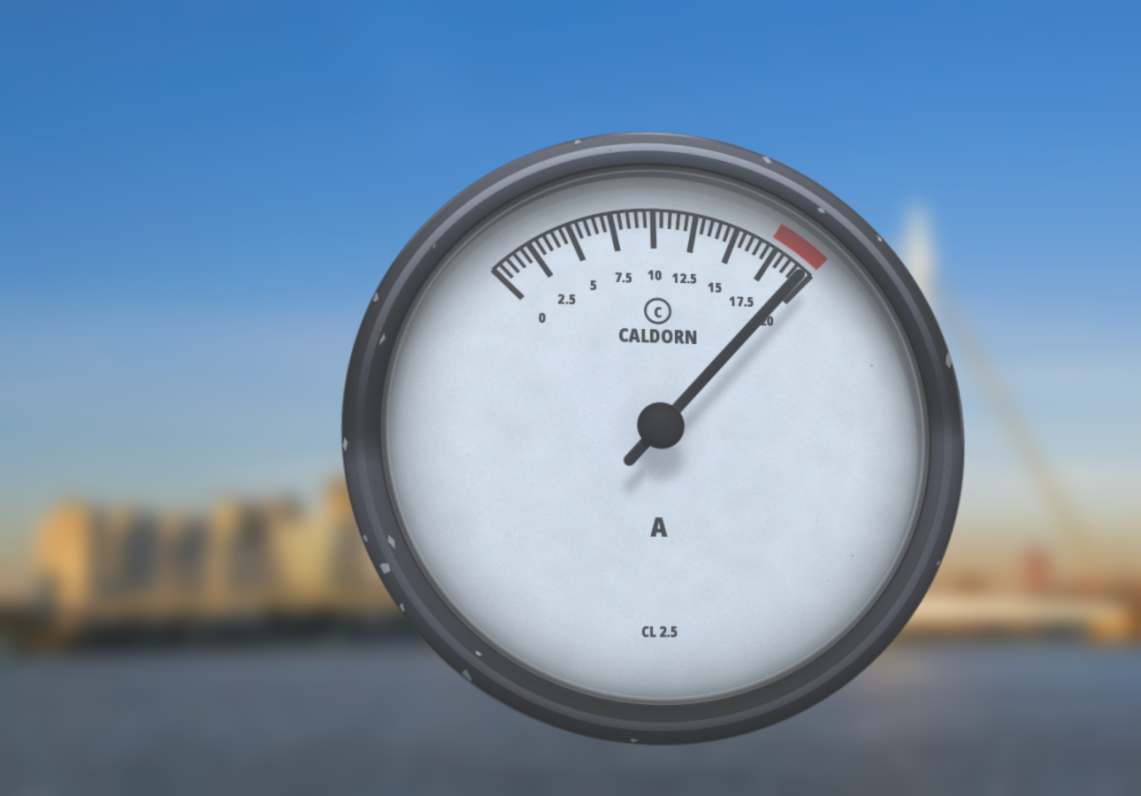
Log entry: 19.5 A
